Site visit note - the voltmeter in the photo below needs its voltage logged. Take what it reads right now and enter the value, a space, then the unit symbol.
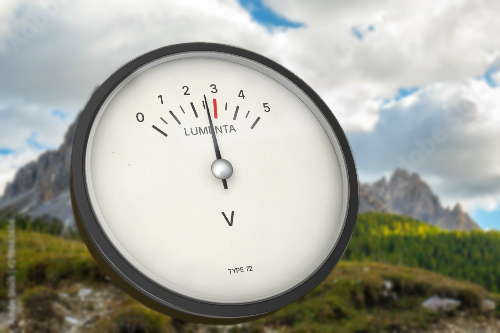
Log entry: 2.5 V
